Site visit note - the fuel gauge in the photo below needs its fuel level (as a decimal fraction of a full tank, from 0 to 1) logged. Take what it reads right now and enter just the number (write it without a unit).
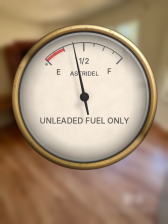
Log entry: 0.375
